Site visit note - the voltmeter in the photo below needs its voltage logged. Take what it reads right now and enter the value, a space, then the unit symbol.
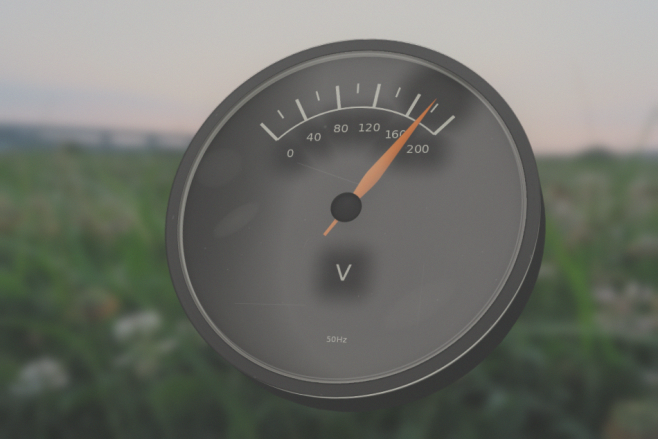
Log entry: 180 V
